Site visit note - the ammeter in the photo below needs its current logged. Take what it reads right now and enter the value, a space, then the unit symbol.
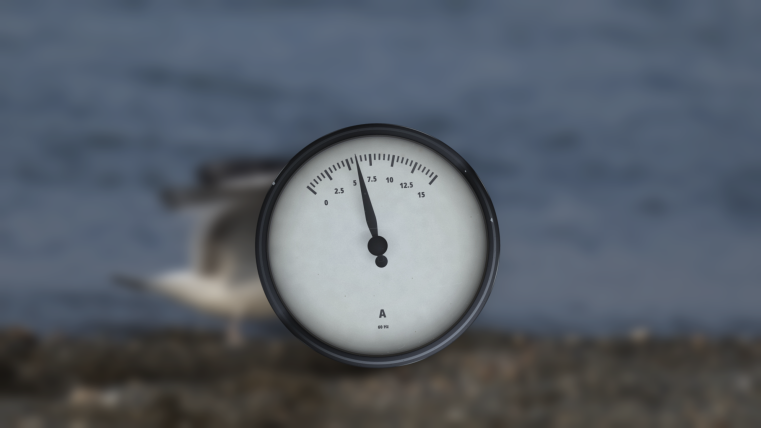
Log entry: 6 A
